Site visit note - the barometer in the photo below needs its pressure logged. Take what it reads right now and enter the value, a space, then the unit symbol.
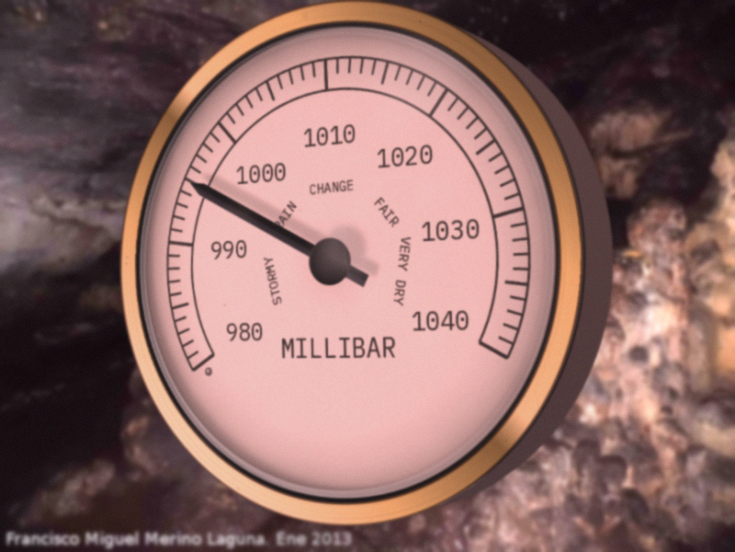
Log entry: 995 mbar
